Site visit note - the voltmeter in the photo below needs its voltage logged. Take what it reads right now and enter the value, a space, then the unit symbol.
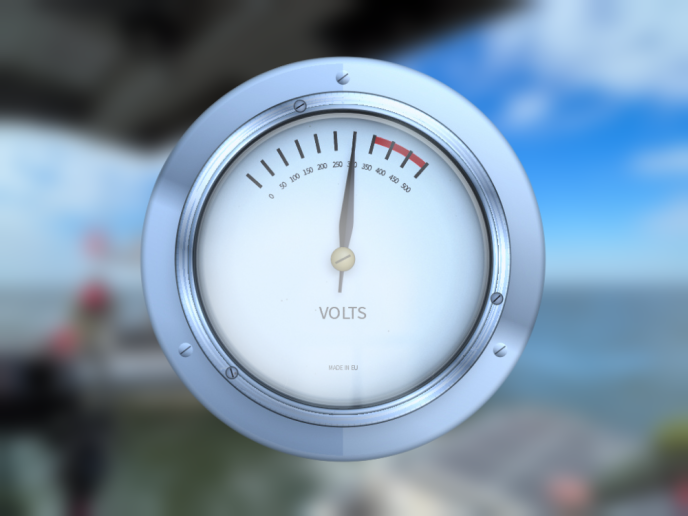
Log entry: 300 V
